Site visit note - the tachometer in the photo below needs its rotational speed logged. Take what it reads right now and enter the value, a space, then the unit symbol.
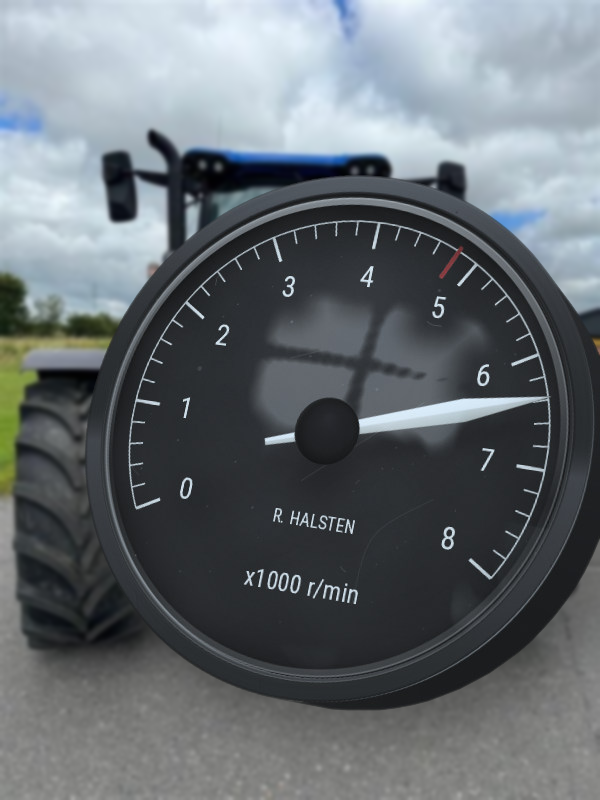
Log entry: 6400 rpm
